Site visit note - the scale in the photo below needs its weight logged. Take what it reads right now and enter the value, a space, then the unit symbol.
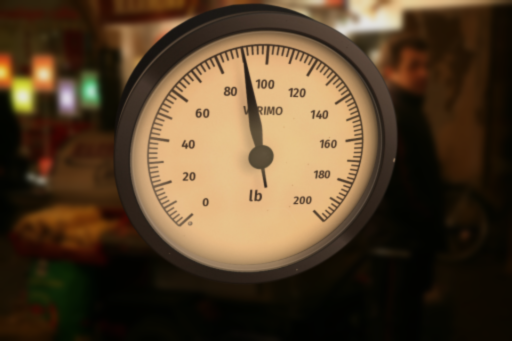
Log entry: 90 lb
